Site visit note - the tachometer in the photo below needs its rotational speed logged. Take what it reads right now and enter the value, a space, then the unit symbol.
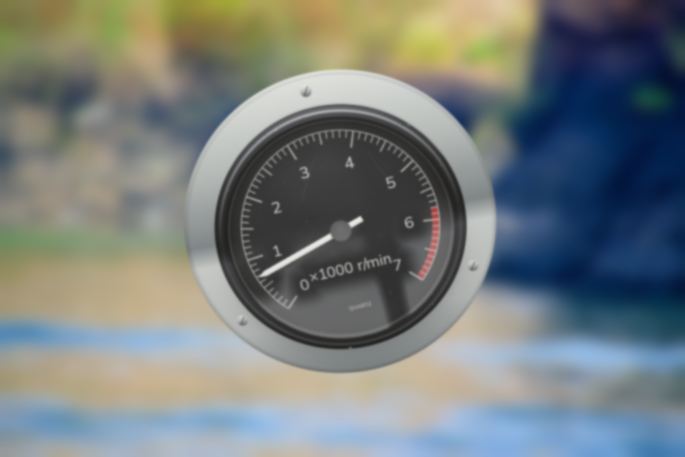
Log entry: 700 rpm
